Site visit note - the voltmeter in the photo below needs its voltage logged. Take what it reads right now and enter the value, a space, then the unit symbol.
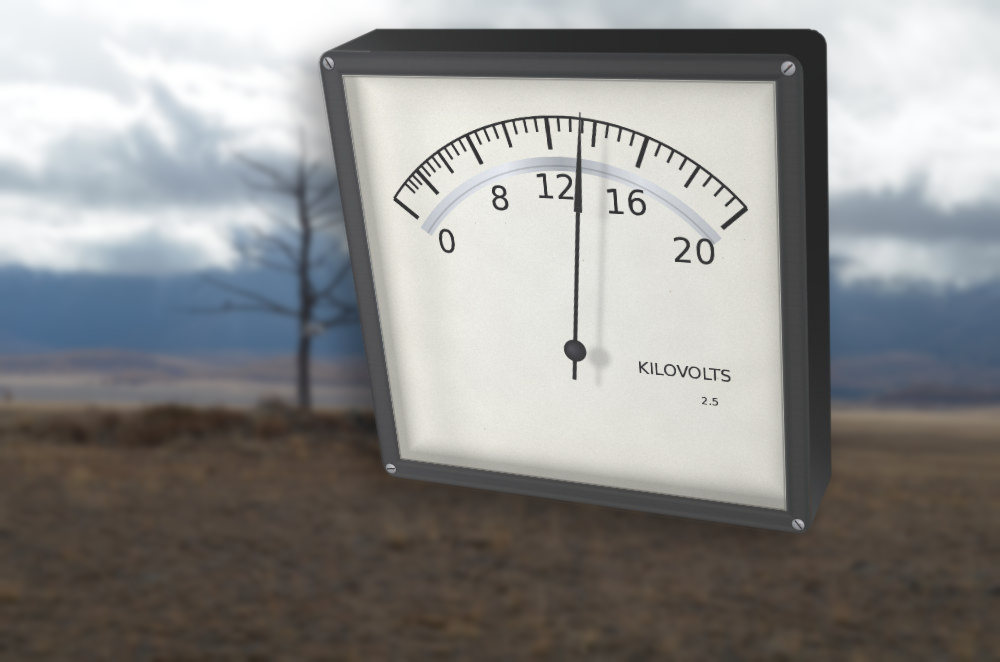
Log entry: 13.5 kV
